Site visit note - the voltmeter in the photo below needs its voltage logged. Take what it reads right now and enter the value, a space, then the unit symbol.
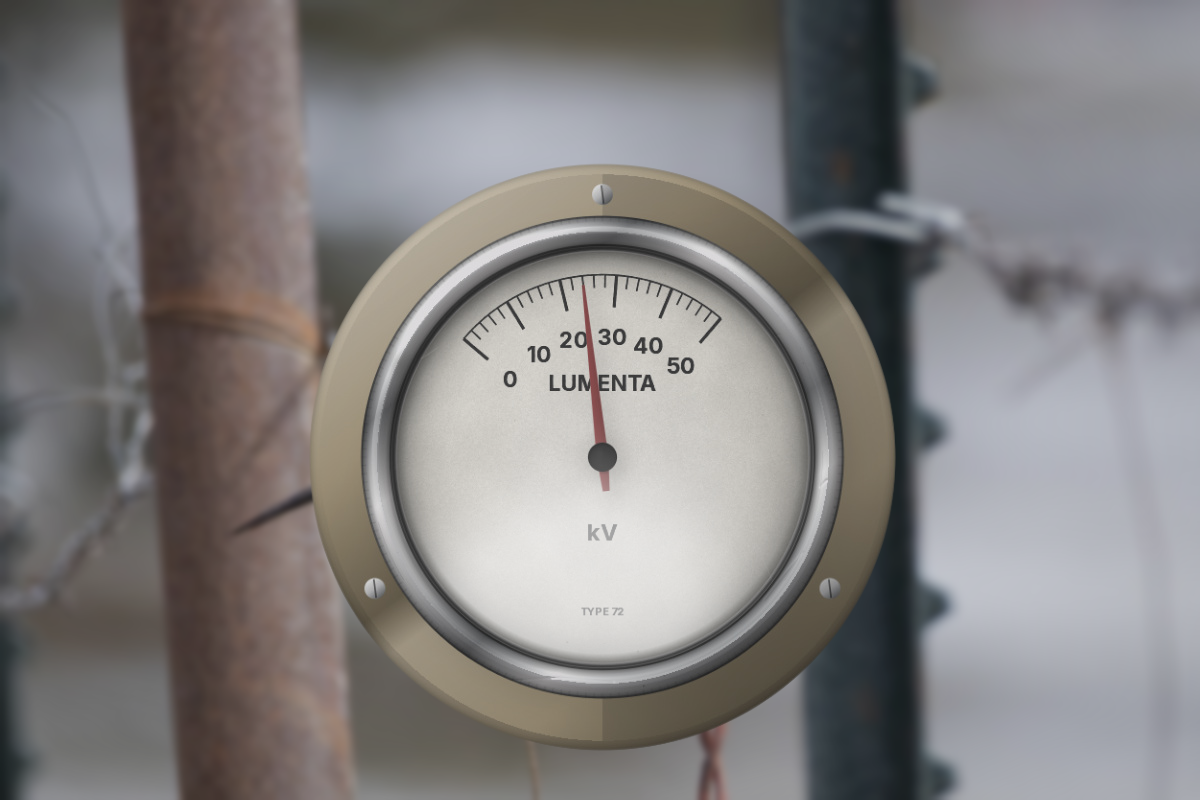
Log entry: 24 kV
